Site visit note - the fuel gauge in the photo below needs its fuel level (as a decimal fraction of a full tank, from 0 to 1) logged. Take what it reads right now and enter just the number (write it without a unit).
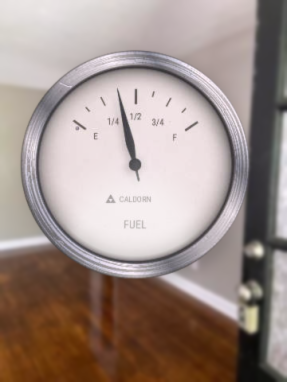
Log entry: 0.375
